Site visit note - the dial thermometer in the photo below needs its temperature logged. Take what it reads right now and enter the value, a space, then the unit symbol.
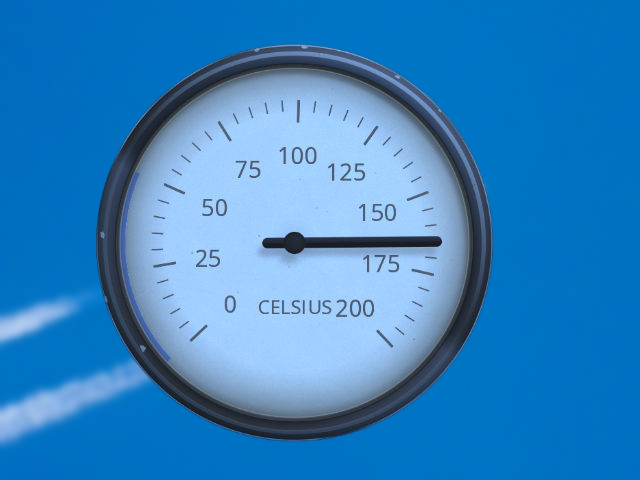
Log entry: 165 °C
